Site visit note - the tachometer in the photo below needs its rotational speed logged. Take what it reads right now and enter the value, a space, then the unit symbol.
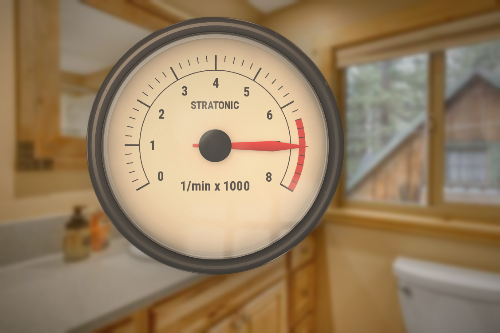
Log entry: 7000 rpm
